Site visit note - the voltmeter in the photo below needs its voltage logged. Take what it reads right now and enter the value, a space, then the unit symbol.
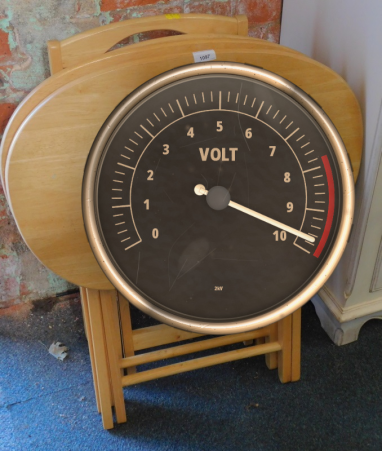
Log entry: 9.7 V
